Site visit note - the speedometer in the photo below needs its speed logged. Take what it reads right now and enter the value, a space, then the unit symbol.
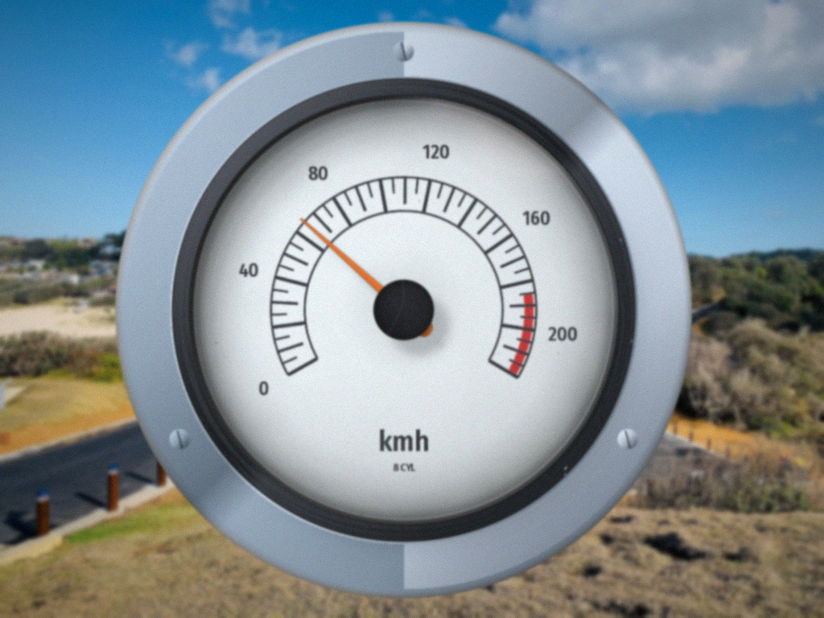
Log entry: 65 km/h
